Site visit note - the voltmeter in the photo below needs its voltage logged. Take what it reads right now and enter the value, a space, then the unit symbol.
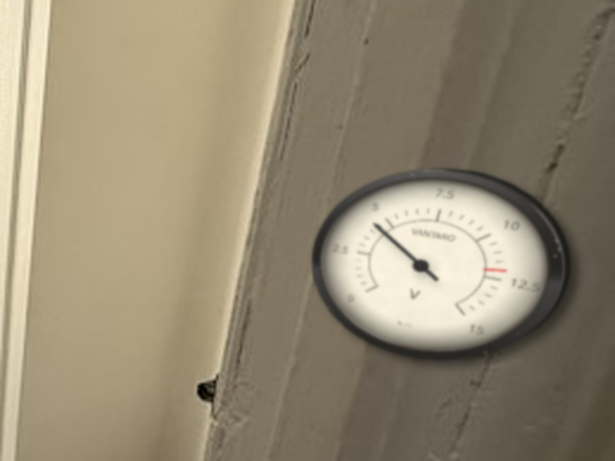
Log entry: 4.5 V
